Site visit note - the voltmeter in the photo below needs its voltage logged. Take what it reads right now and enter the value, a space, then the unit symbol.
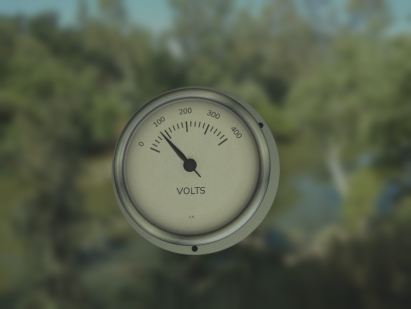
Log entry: 80 V
